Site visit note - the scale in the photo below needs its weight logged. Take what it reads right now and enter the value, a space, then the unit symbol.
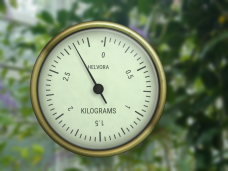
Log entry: 2.85 kg
